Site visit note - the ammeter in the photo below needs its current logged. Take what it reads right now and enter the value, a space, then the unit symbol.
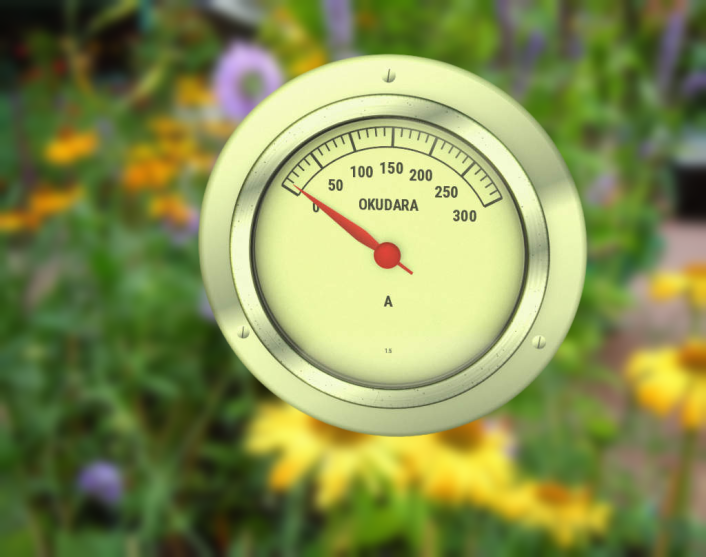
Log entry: 10 A
